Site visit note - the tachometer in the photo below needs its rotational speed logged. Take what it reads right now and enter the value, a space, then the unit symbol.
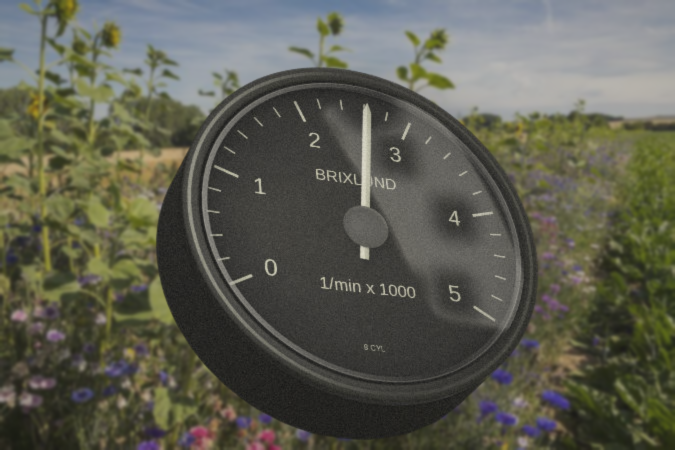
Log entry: 2600 rpm
